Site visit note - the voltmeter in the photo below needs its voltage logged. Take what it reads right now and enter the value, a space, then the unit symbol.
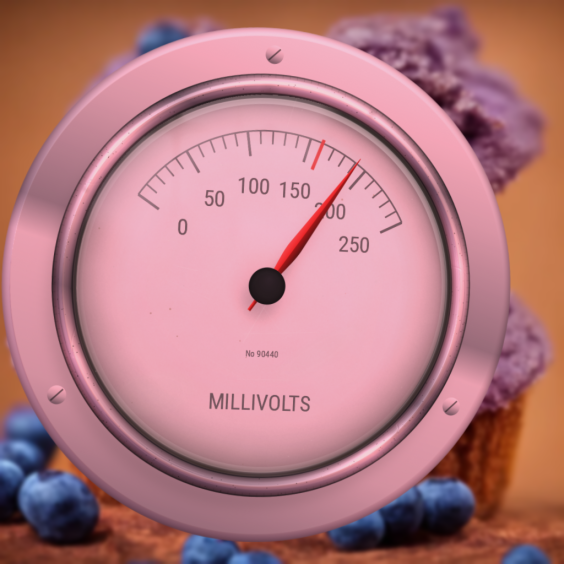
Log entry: 190 mV
